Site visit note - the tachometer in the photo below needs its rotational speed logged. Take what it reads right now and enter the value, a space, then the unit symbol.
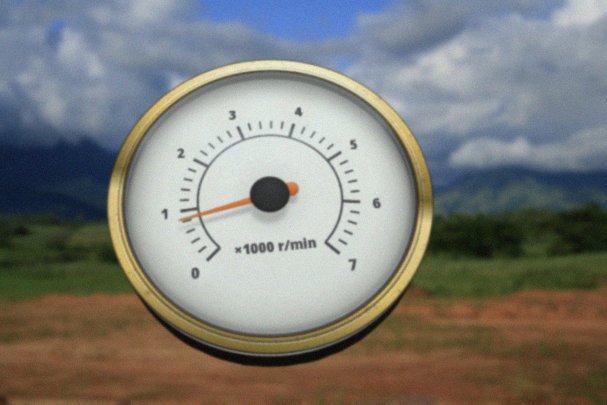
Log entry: 800 rpm
